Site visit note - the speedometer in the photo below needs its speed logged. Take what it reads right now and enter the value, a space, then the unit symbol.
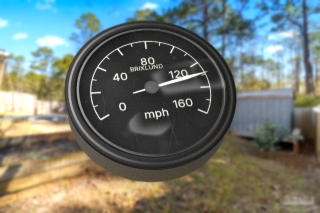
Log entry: 130 mph
